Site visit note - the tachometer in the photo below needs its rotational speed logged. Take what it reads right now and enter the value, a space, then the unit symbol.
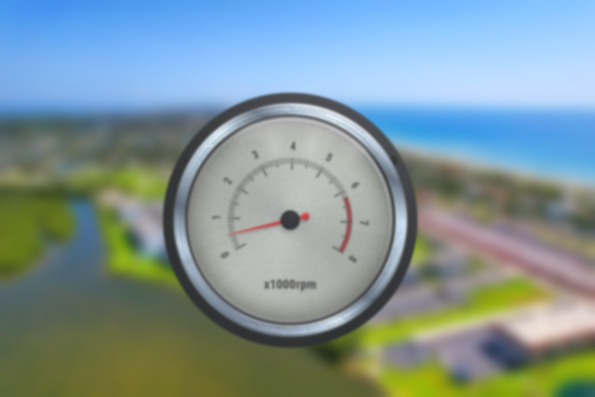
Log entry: 500 rpm
